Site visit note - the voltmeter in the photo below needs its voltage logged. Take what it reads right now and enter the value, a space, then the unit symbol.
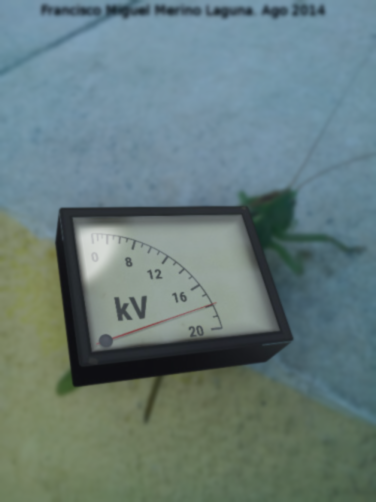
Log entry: 18 kV
